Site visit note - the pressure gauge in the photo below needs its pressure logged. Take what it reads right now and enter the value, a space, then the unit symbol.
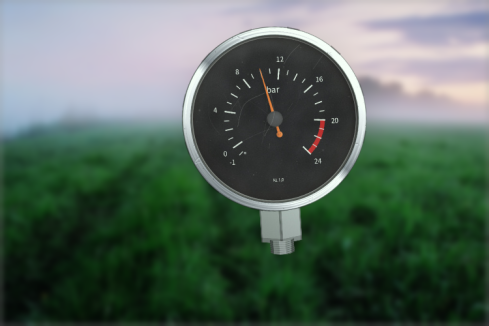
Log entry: 10 bar
